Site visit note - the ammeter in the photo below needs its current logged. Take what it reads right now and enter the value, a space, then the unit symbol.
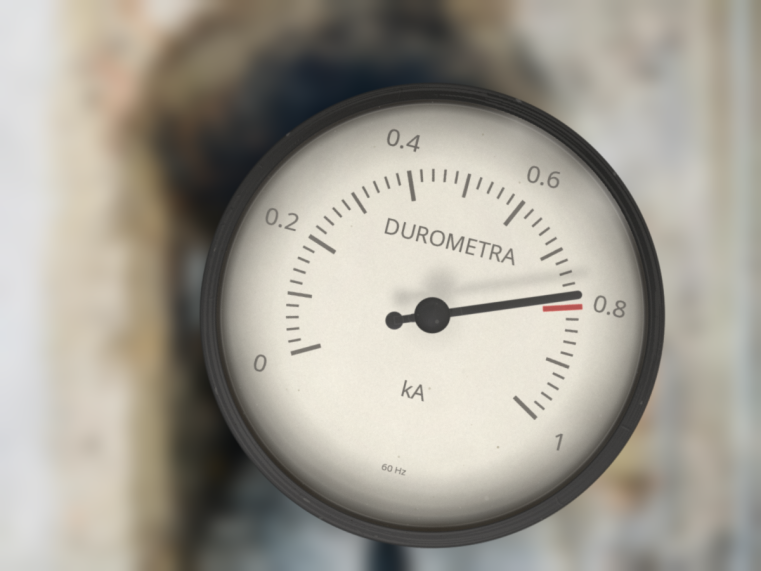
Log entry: 0.78 kA
